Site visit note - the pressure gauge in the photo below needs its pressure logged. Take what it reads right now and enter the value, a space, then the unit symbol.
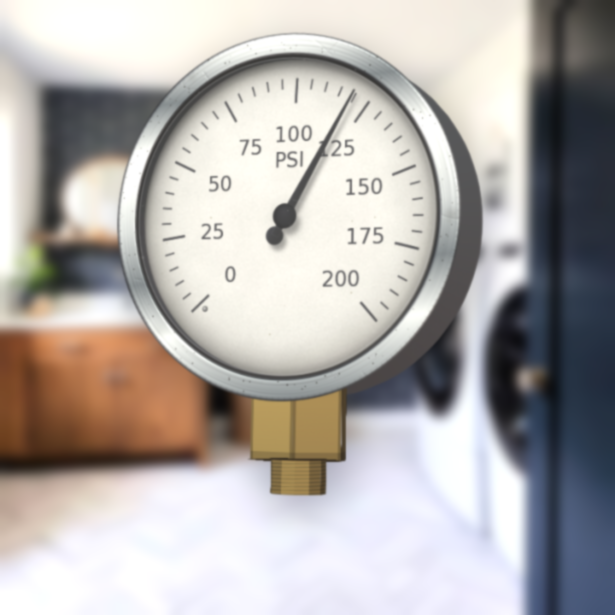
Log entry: 120 psi
